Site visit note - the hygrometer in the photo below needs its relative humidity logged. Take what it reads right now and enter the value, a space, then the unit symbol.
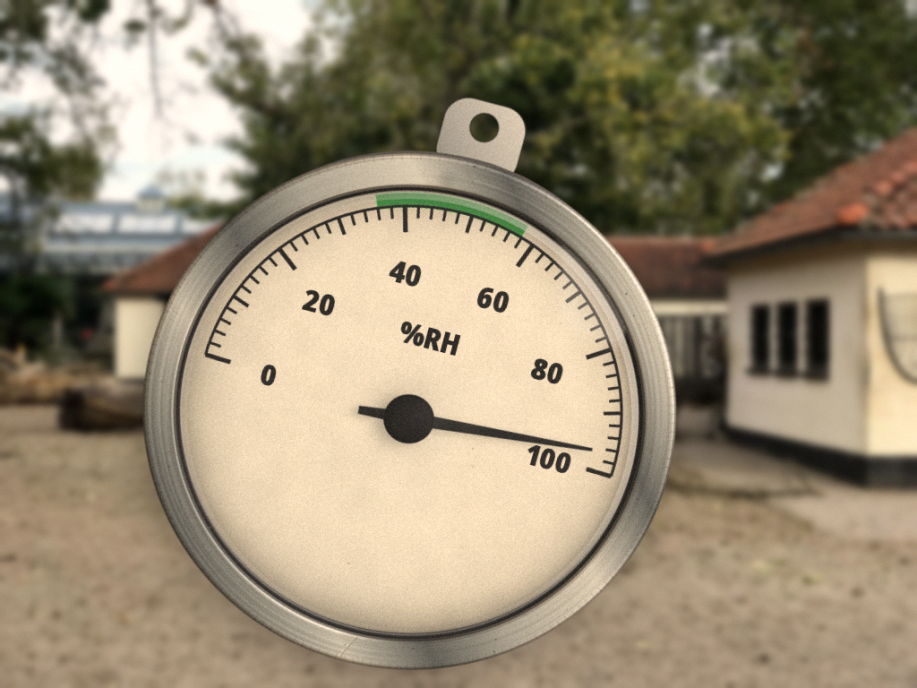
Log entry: 96 %
